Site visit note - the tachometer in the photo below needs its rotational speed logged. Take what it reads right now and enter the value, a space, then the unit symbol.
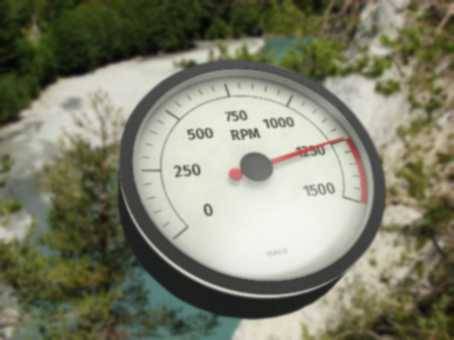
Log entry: 1250 rpm
